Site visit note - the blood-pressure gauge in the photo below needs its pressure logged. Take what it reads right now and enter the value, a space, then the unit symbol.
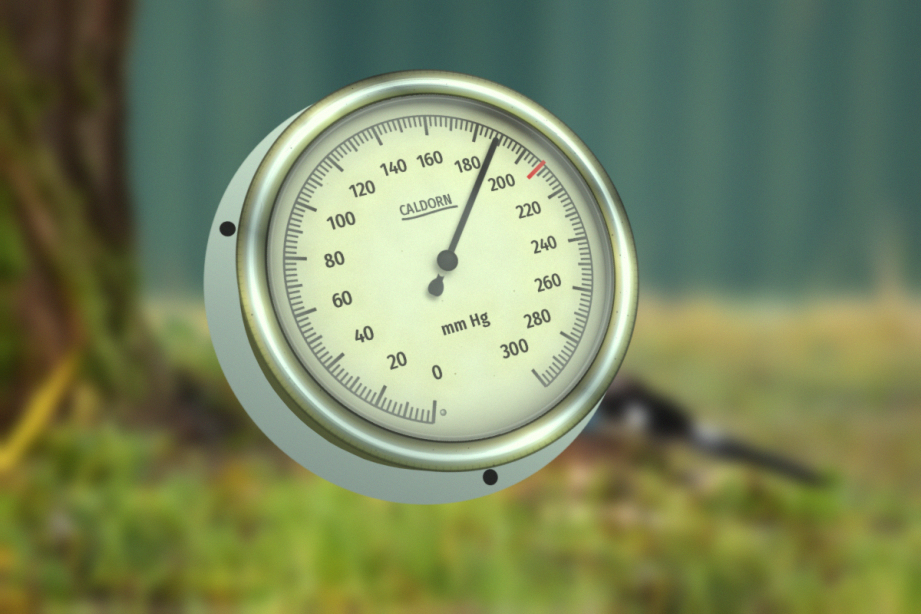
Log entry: 188 mmHg
